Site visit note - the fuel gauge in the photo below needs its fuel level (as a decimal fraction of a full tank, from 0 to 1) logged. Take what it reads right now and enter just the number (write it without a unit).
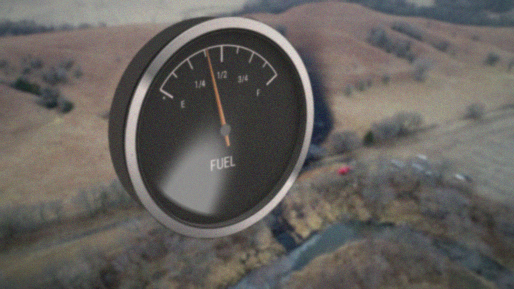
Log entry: 0.375
